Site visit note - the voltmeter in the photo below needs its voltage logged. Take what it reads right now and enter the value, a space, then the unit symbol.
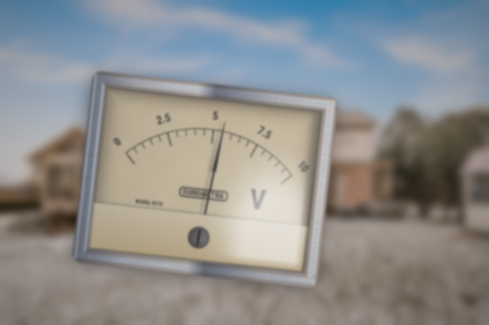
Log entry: 5.5 V
